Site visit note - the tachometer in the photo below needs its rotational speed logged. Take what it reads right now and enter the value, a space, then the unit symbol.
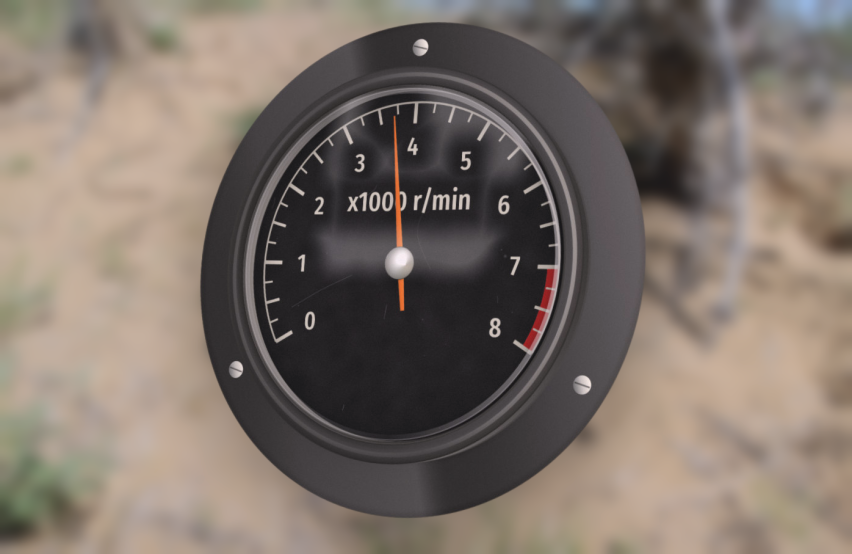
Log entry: 3750 rpm
